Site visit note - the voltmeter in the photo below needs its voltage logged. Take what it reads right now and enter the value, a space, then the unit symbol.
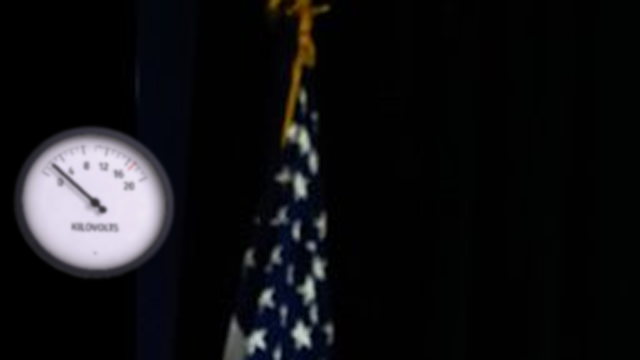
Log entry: 2 kV
